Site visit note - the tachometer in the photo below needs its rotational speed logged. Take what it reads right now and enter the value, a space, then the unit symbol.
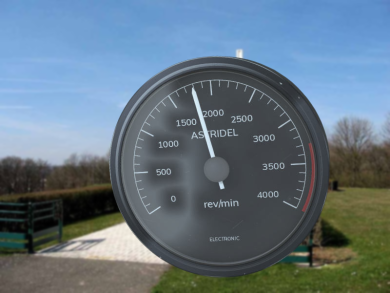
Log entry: 1800 rpm
